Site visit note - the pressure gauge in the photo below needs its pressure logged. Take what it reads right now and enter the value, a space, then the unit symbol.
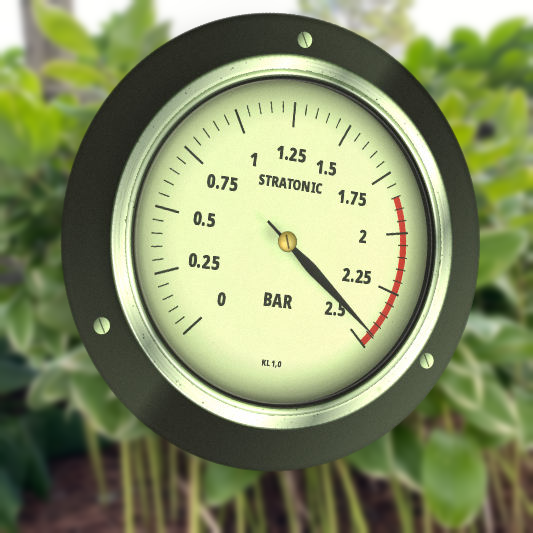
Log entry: 2.45 bar
